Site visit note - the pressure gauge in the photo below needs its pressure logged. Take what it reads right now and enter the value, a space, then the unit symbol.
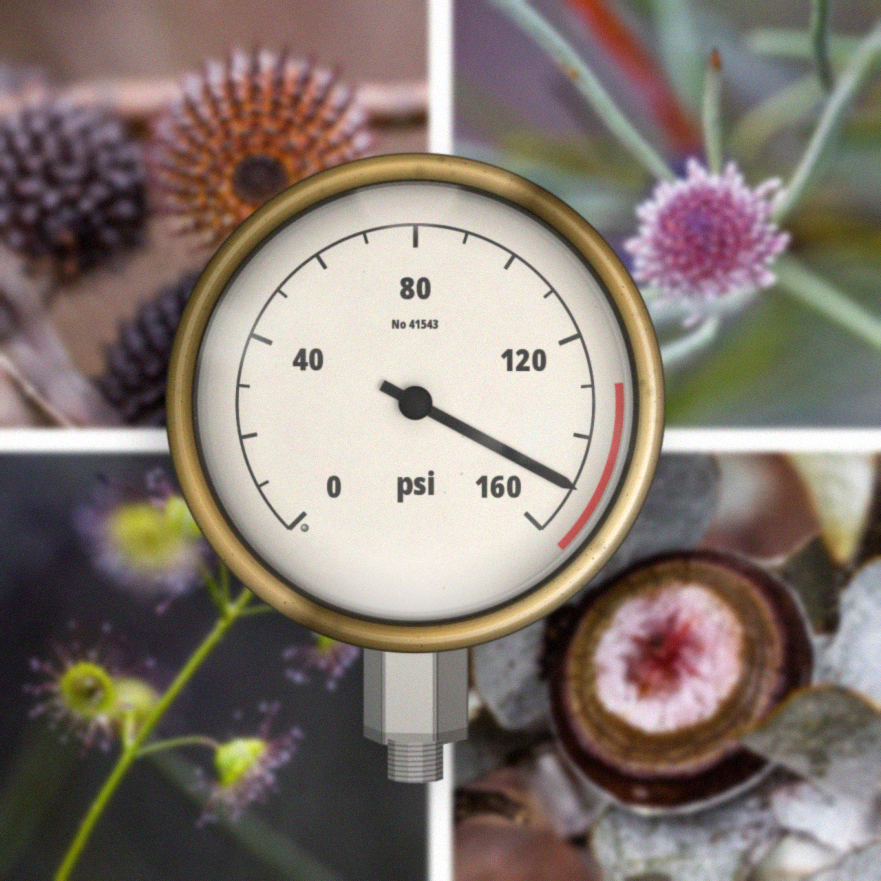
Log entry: 150 psi
